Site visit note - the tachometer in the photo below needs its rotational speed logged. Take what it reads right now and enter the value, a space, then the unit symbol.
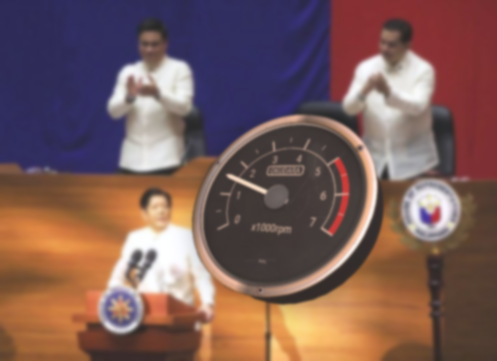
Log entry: 1500 rpm
